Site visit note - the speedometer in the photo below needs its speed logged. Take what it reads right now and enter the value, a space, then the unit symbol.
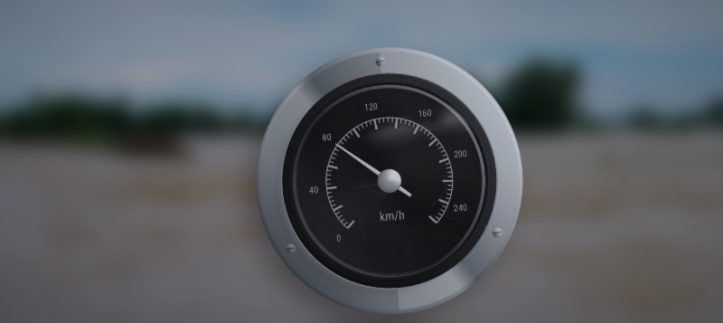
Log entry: 80 km/h
